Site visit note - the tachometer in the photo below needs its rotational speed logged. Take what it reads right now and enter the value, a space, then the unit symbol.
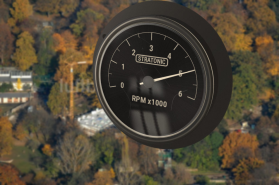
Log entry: 5000 rpm
